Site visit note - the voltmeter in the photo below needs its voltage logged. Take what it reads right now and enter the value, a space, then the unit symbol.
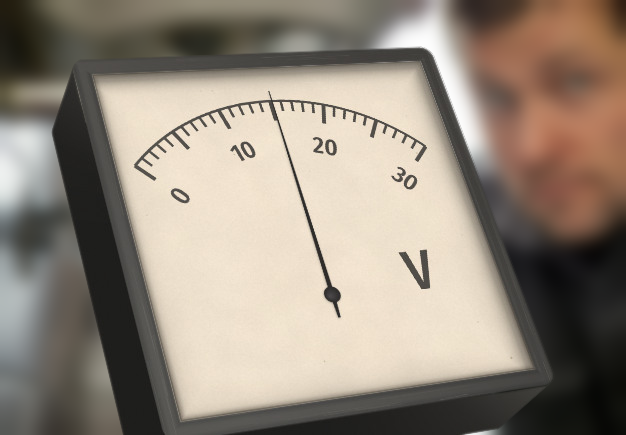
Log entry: 15 V
